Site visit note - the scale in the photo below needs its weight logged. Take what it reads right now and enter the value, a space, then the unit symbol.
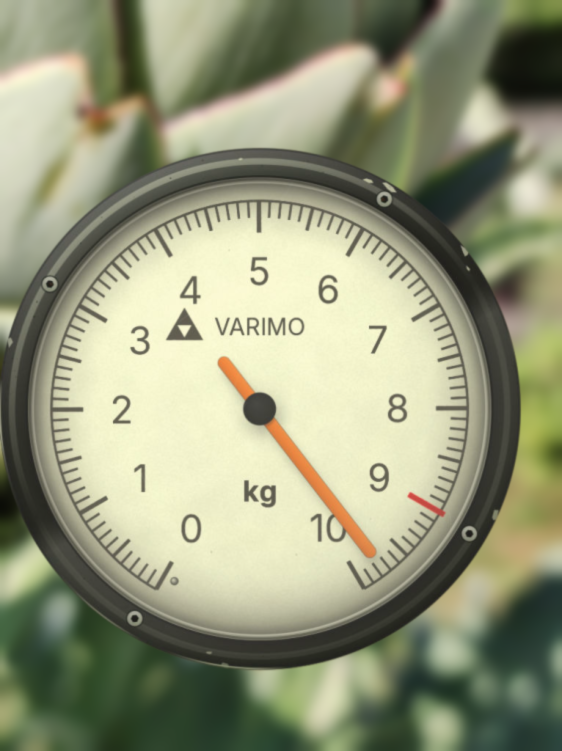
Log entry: 9.75 kg
